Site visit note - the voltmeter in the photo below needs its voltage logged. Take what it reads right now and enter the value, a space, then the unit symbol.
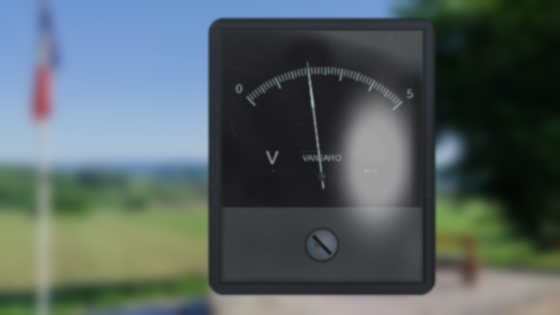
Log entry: 2 V
